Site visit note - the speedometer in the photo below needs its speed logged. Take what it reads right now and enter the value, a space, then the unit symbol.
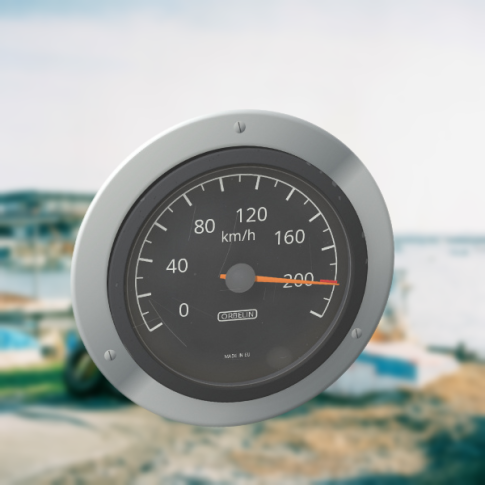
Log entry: 200 km/h
